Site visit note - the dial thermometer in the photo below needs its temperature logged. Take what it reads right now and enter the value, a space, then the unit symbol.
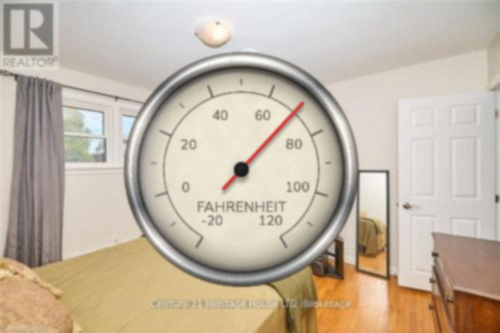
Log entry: 70 °F
